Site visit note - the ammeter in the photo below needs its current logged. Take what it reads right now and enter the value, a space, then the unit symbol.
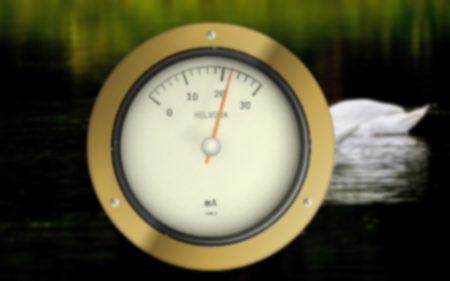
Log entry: 22 mA
